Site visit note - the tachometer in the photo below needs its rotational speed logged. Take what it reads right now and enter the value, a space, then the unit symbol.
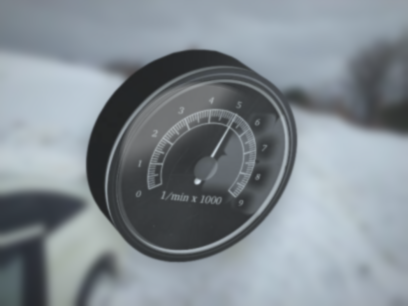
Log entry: 5000 rpm
